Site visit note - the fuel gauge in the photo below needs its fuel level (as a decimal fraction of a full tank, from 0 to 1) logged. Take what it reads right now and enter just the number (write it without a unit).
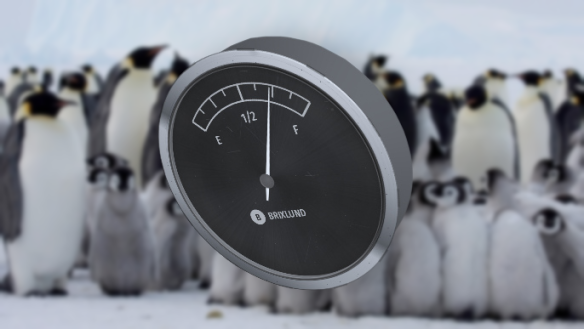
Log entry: 0.75
